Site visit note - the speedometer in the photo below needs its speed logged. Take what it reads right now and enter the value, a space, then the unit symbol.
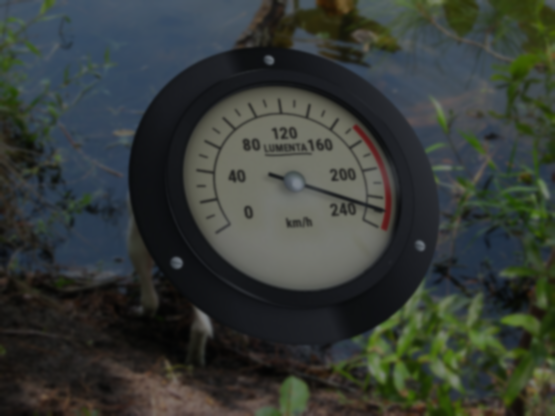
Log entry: 230 km/h
